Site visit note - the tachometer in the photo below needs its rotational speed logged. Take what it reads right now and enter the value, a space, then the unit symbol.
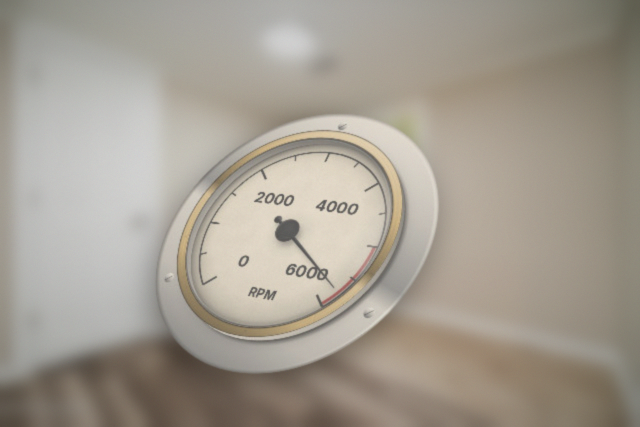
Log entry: 5750 rpm
